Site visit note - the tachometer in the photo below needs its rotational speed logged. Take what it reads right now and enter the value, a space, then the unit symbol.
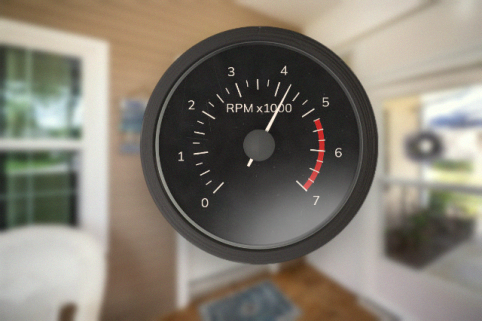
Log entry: 4250 rpm
